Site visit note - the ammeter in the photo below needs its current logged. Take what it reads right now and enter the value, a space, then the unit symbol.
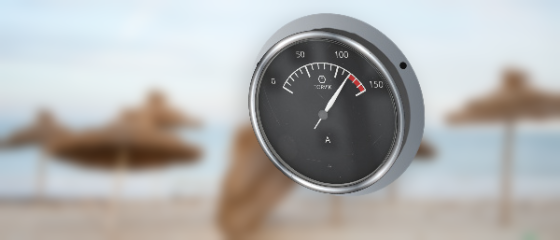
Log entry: 120 A
